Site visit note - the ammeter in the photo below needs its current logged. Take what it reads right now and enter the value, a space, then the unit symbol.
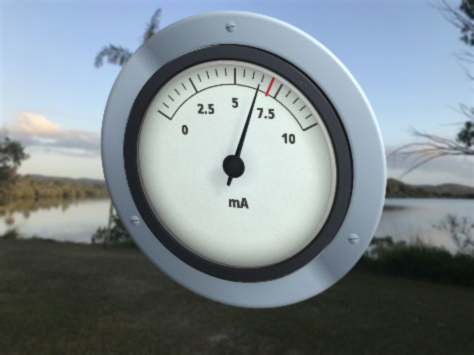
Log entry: 6.5 mA
